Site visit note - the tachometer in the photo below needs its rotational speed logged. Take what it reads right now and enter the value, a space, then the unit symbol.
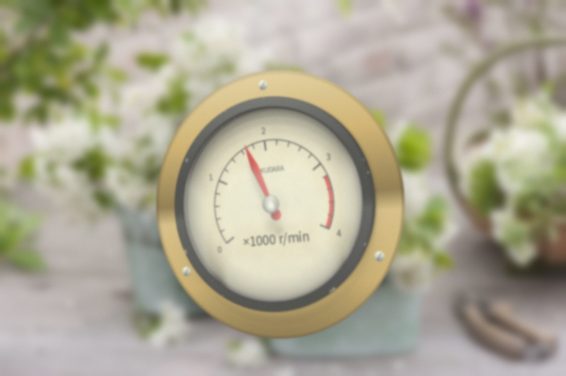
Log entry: 1700 rpm
